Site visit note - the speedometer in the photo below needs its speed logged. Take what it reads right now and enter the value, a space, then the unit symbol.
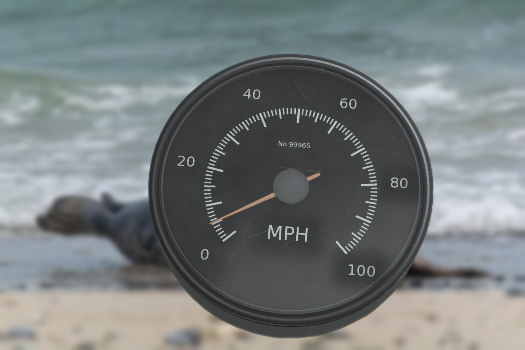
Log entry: 5 mph
